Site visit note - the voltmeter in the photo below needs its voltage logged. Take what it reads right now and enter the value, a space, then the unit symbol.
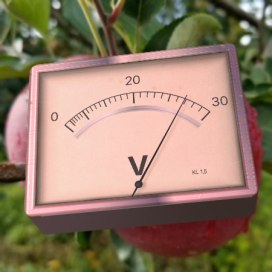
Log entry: 27 V
